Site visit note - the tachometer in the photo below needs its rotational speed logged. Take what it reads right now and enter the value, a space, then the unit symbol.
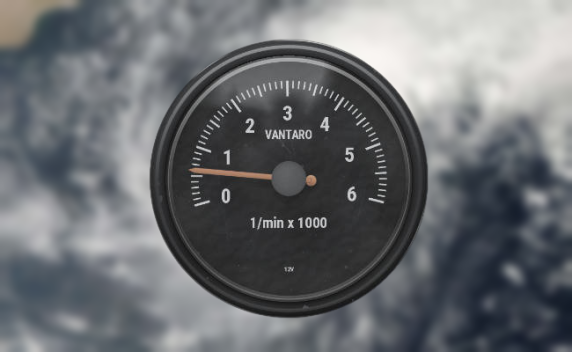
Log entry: 600 rpm
